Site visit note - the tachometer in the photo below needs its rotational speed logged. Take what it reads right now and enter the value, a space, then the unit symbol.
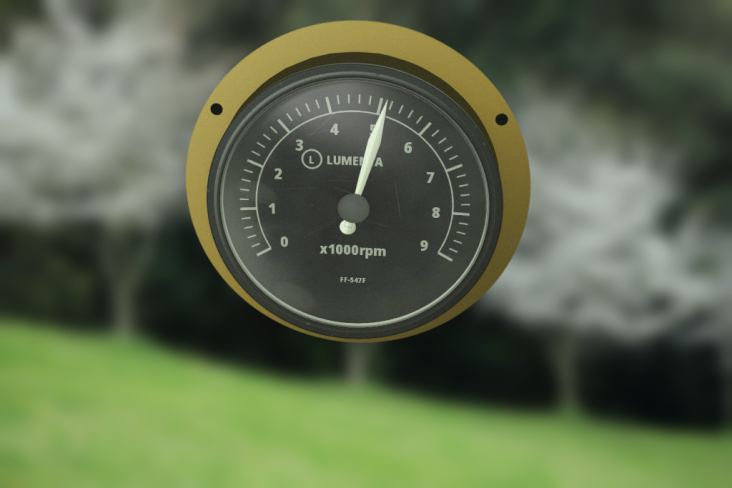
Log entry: 5100 rpm
